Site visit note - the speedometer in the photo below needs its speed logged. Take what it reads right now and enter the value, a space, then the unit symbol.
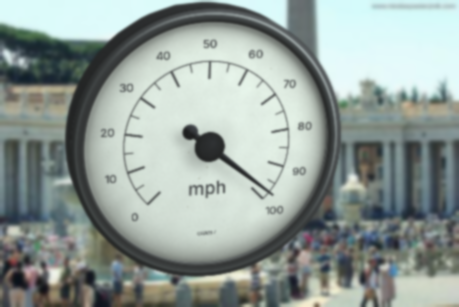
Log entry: 97.5 mph
